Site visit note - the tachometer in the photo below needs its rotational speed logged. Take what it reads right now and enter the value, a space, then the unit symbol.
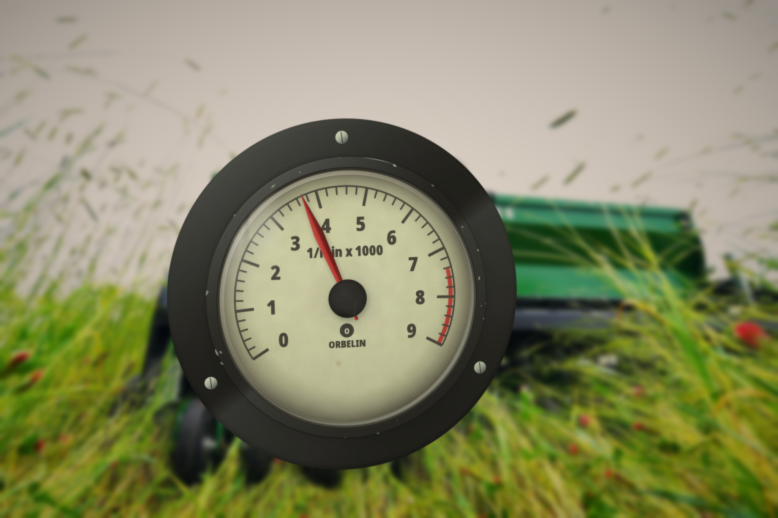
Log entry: 3700 rpm
